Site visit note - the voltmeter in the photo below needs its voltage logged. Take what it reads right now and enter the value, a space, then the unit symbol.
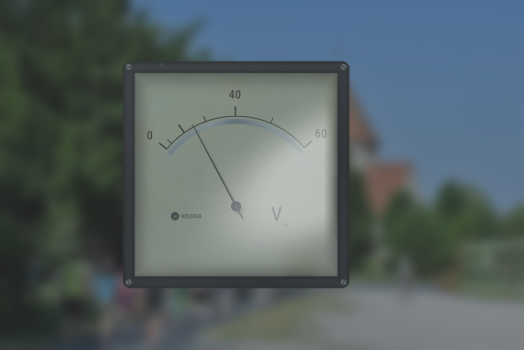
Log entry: 25 V
